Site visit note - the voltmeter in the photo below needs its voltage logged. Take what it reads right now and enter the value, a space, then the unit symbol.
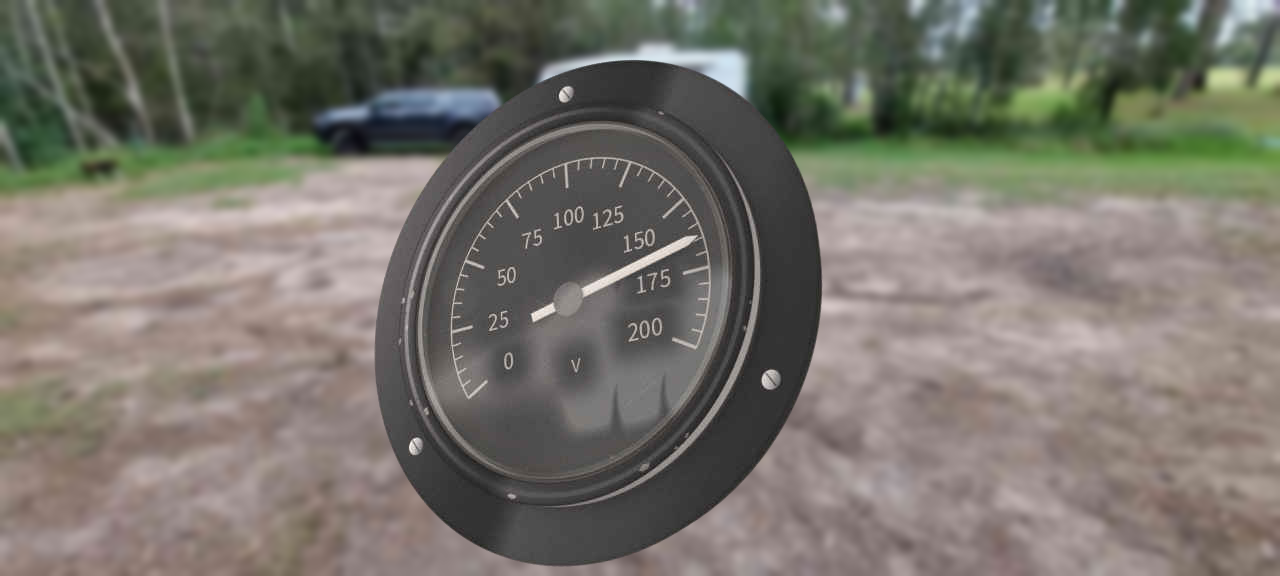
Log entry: 165 V
